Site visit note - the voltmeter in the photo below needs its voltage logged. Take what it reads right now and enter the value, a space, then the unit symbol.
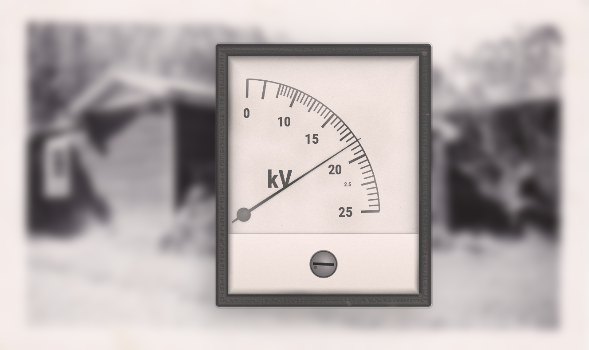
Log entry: 18.5 kV
